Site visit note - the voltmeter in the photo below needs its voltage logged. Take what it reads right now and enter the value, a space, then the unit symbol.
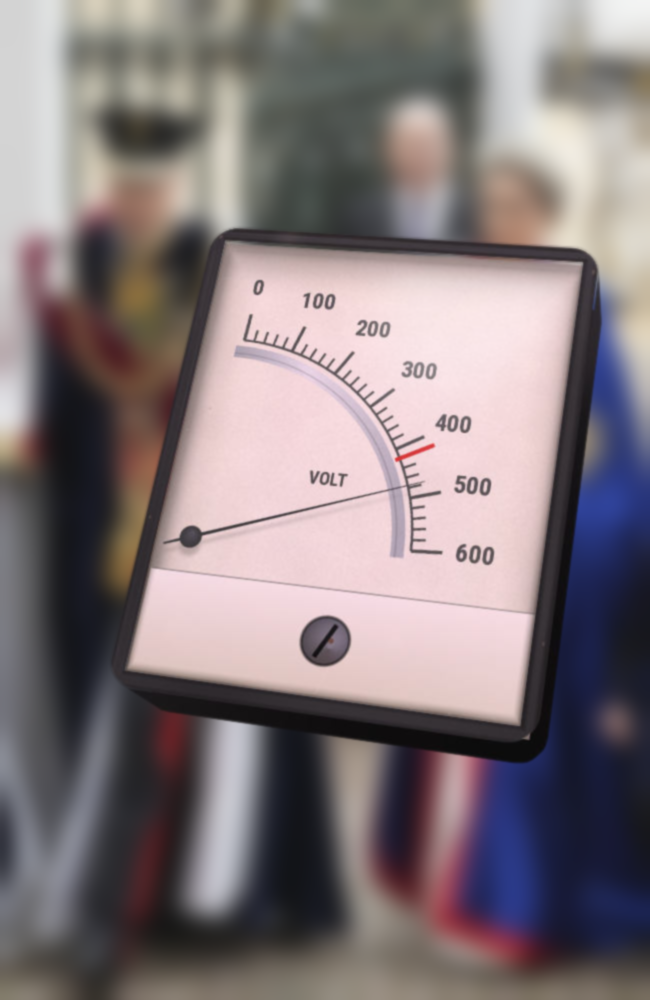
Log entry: 480 V
